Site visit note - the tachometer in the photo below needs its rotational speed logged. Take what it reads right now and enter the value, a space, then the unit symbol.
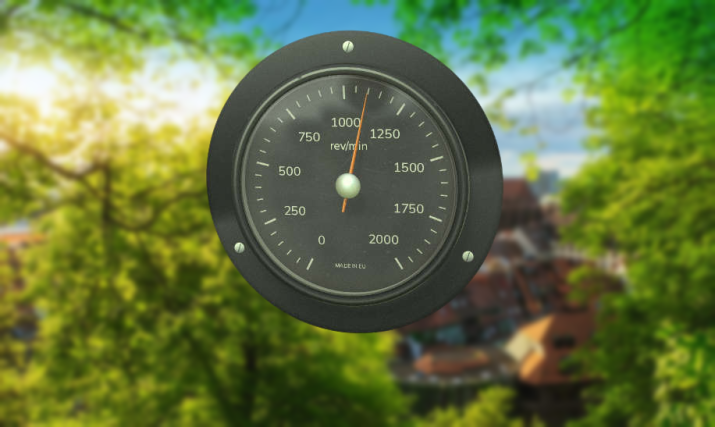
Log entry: 1100 rpm
